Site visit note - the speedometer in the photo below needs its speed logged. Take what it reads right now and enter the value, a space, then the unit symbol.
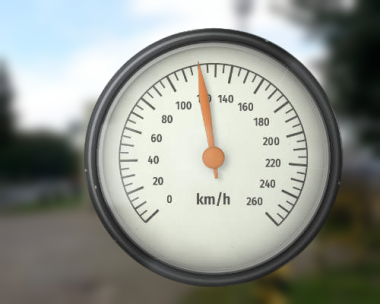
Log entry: 120 km/h
